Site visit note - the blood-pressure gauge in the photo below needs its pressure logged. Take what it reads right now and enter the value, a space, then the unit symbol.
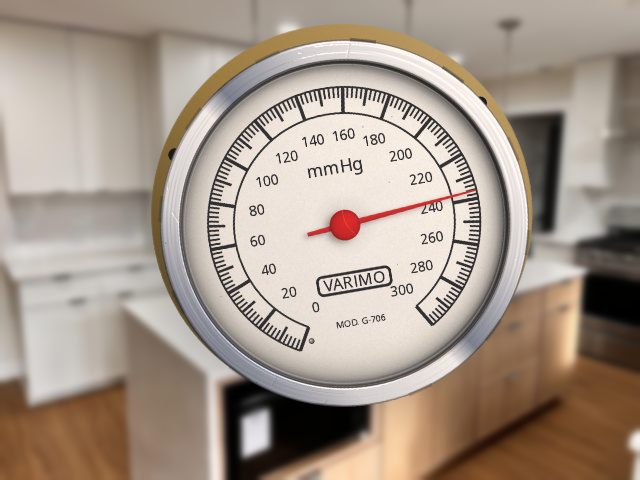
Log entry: 236 mmHg
